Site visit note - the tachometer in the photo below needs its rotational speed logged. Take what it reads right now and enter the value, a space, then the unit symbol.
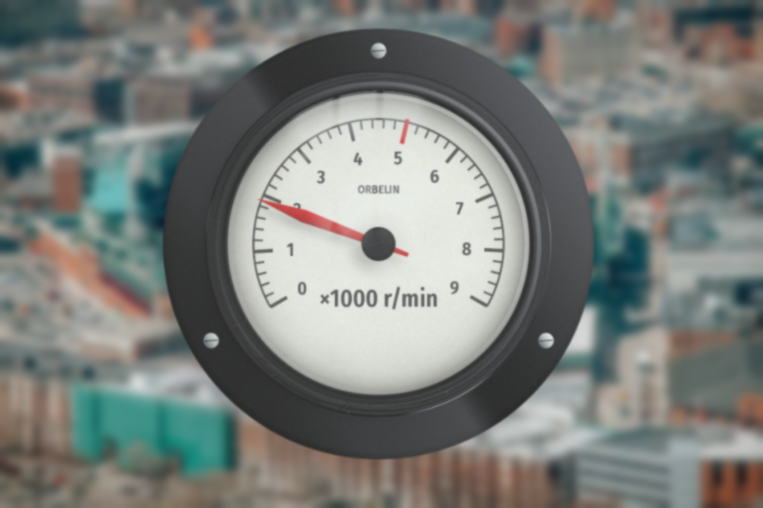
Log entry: 1900 rpm
